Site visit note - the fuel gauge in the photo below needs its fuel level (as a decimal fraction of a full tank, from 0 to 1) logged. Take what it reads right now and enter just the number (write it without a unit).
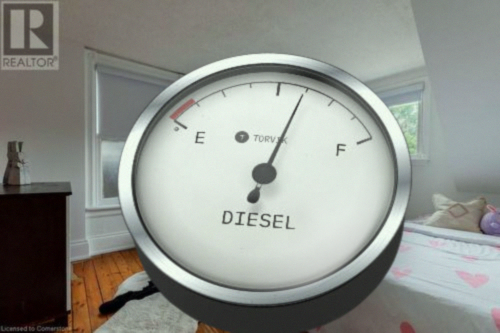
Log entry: 0.625
